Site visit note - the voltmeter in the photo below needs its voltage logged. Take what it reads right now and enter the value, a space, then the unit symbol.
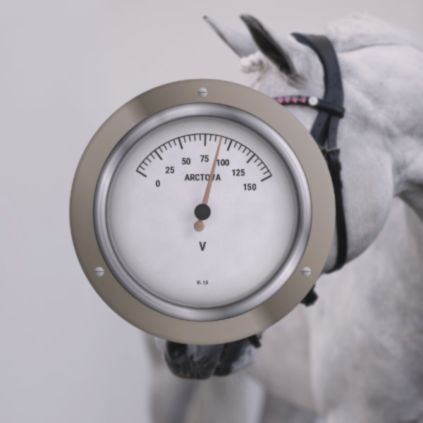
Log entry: 90 V
